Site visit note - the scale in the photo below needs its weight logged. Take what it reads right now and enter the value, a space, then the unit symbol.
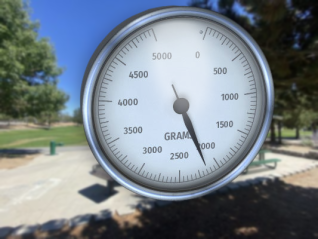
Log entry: 2150 g
